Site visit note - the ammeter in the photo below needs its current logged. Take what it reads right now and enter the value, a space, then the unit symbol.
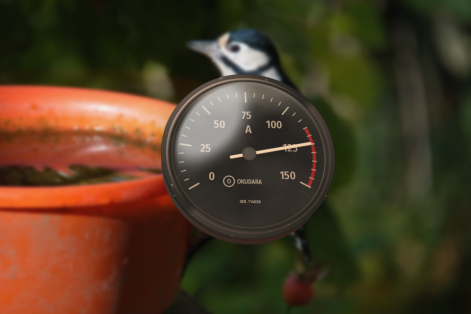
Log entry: 125 A
